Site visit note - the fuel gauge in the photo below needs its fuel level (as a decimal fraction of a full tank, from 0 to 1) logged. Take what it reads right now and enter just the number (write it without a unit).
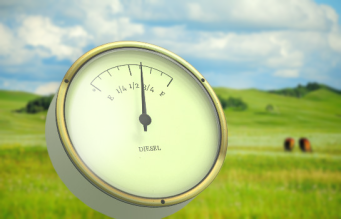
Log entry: 0.625
